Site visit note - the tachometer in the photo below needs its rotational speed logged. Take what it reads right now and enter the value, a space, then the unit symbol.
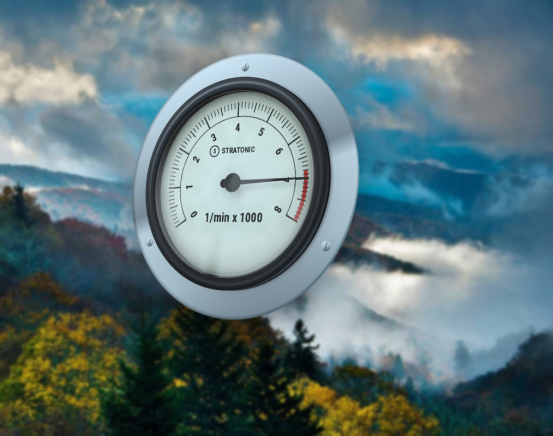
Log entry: 7000 rpm
